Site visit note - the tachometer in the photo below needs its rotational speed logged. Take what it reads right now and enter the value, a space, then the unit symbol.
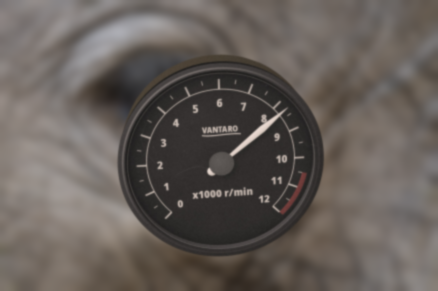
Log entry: 8250 rpm
